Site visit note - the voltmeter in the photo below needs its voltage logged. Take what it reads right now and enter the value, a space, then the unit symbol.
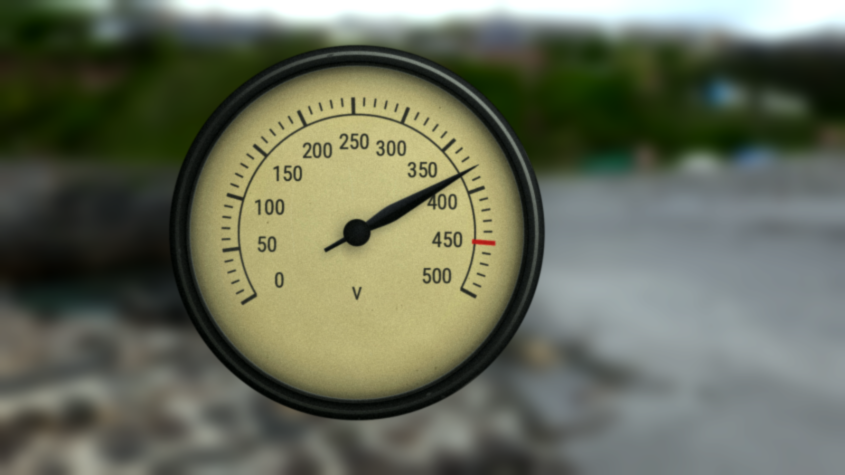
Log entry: 380 V
